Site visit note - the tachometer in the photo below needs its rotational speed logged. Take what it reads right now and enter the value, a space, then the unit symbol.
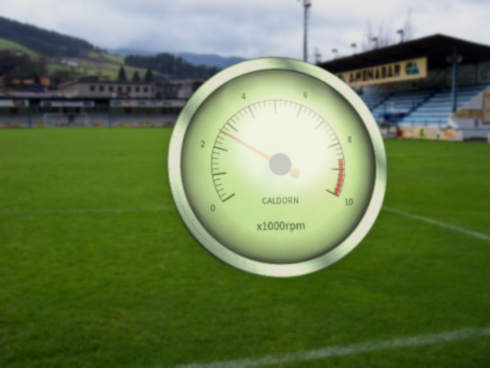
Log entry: 2600 rpm
